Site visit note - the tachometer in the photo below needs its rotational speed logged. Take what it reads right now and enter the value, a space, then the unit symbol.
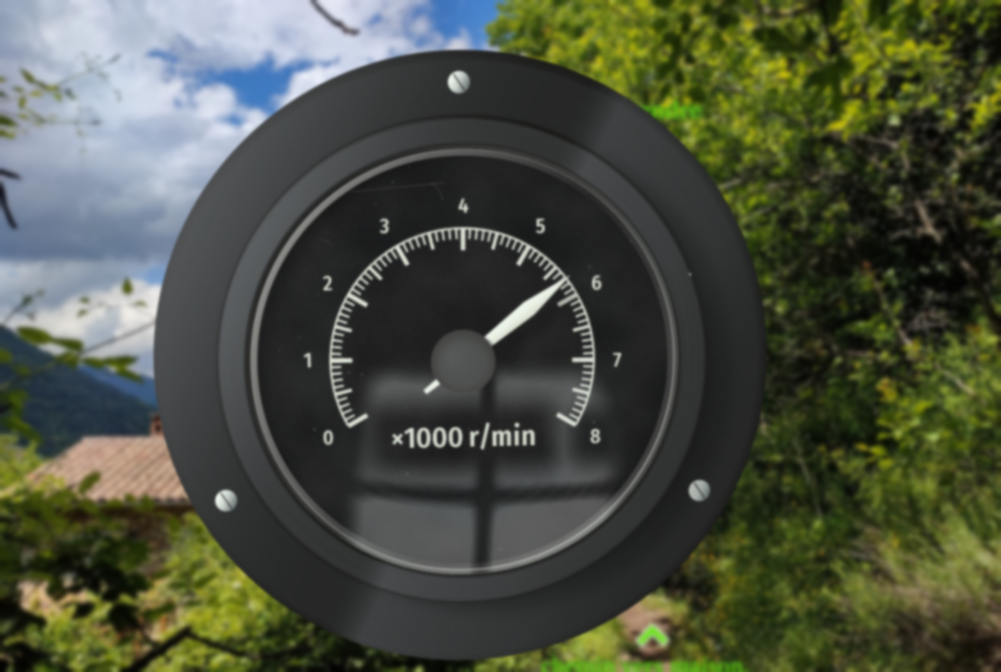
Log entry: 5700 rpm
